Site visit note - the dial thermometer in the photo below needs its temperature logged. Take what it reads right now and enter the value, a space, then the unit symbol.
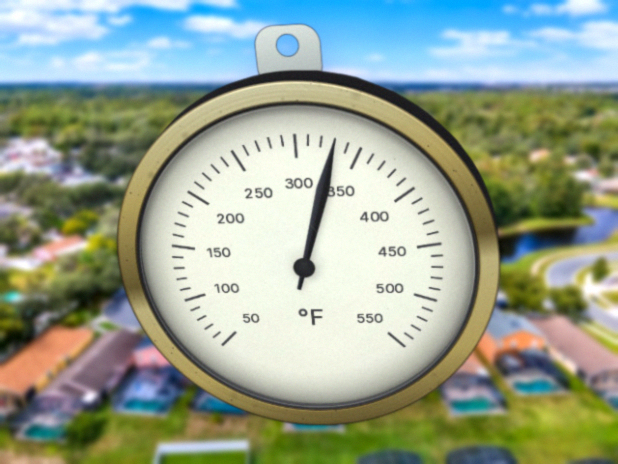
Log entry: 330 °F
